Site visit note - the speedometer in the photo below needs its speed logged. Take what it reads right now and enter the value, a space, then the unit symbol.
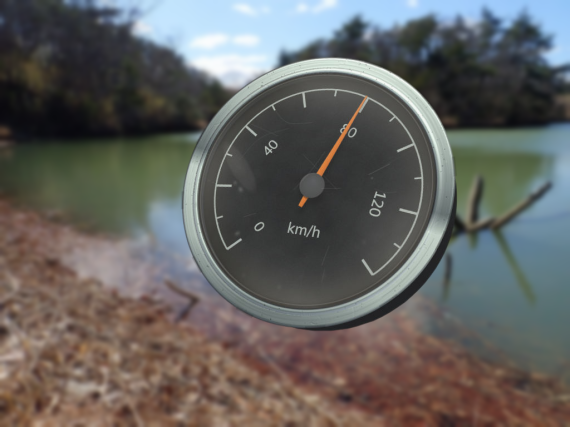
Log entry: 80 km/h
